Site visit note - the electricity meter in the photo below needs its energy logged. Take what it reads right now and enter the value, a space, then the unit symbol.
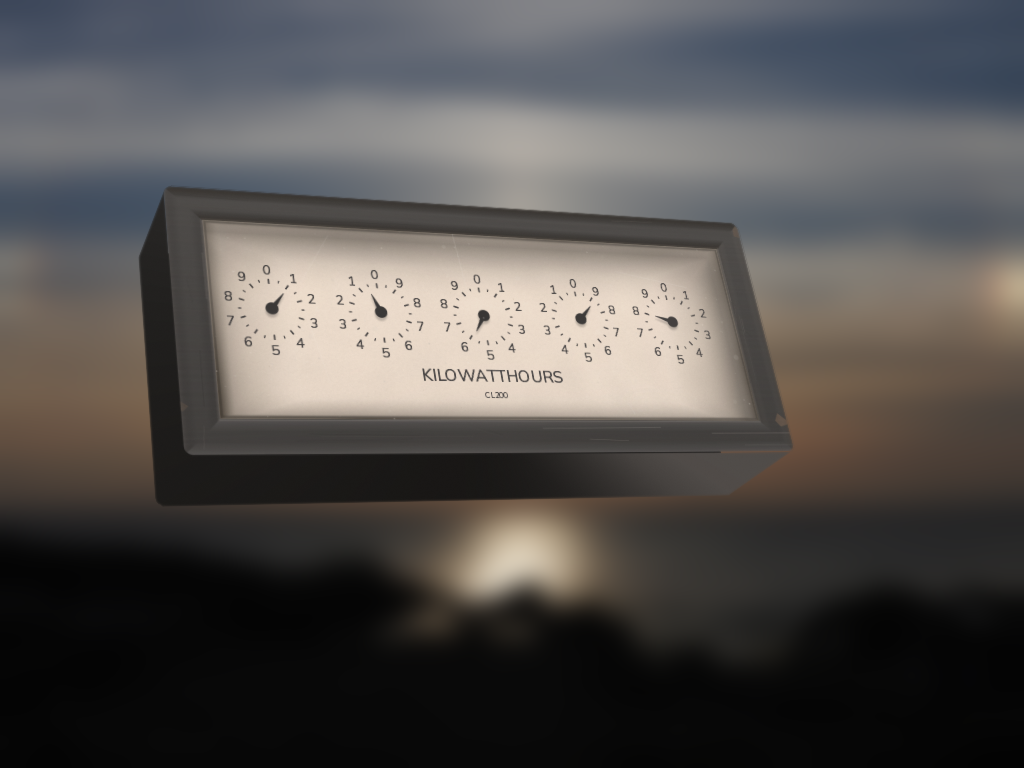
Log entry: 10588 kWh
